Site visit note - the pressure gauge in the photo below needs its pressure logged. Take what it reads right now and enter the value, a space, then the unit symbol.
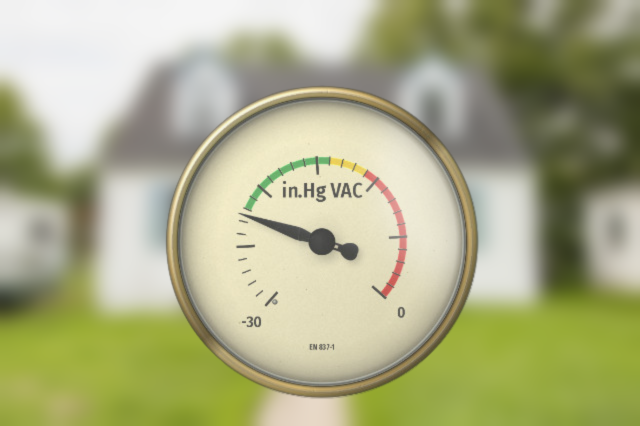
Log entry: -22.5 inHg
